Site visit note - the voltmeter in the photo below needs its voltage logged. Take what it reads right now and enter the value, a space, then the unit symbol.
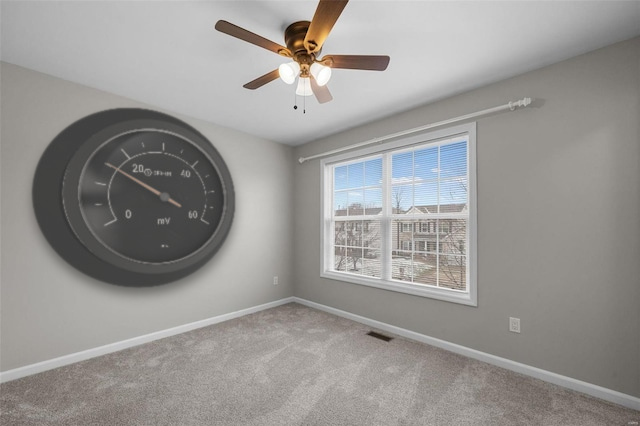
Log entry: 15 mV
